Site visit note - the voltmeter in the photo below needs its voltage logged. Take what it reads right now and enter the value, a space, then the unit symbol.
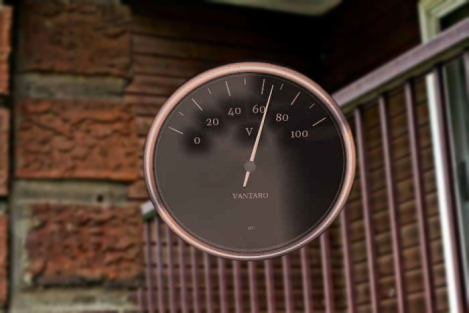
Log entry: 65 V
